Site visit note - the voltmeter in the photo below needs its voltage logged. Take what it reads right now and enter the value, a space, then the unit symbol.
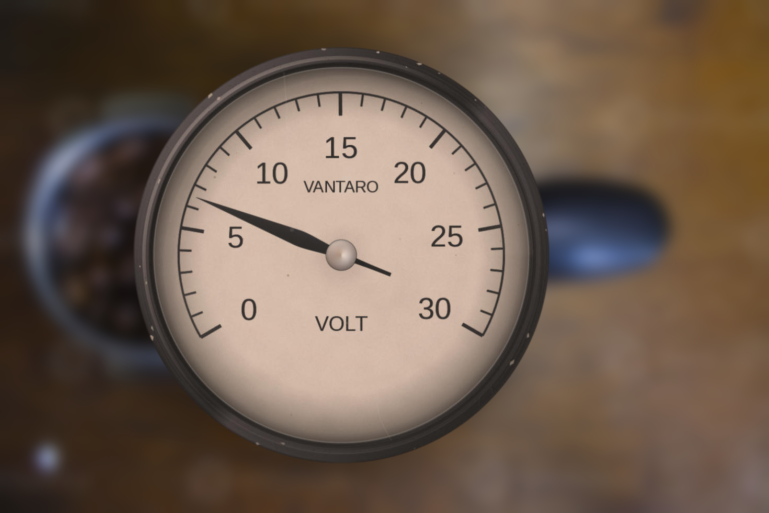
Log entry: 6.5 V
